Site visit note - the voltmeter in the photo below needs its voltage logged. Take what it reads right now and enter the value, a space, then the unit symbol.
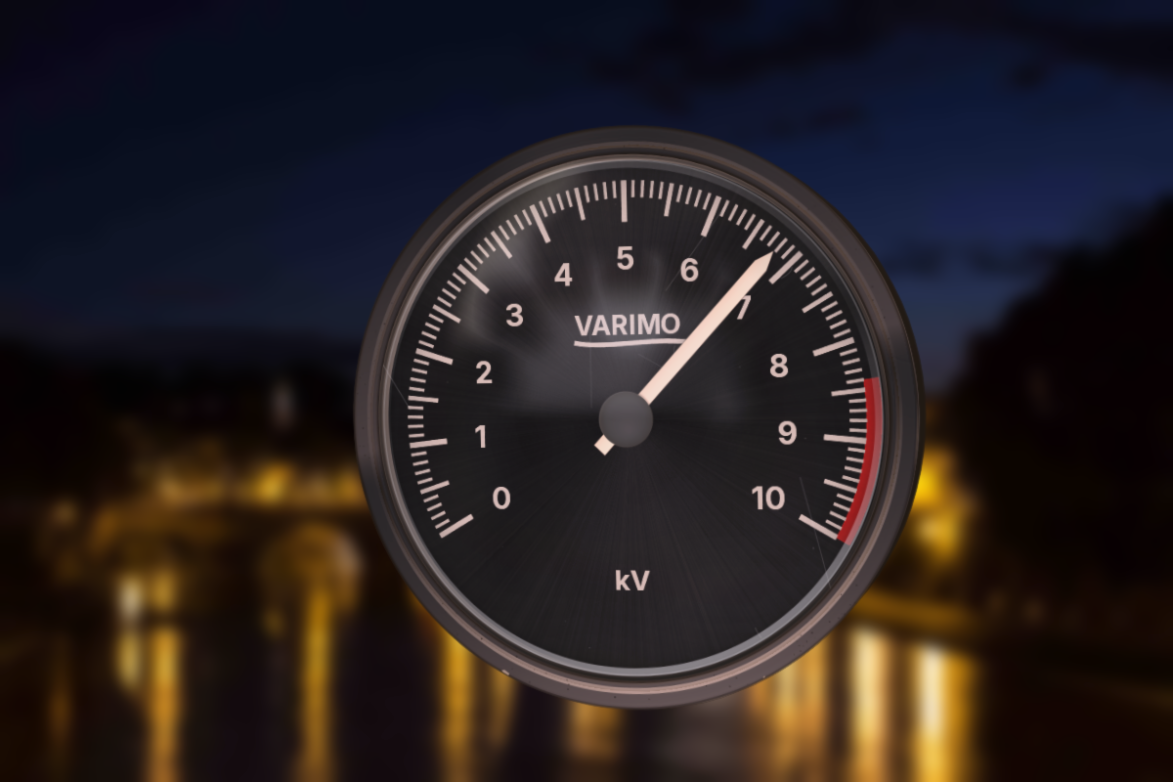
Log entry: 6.8 kV
